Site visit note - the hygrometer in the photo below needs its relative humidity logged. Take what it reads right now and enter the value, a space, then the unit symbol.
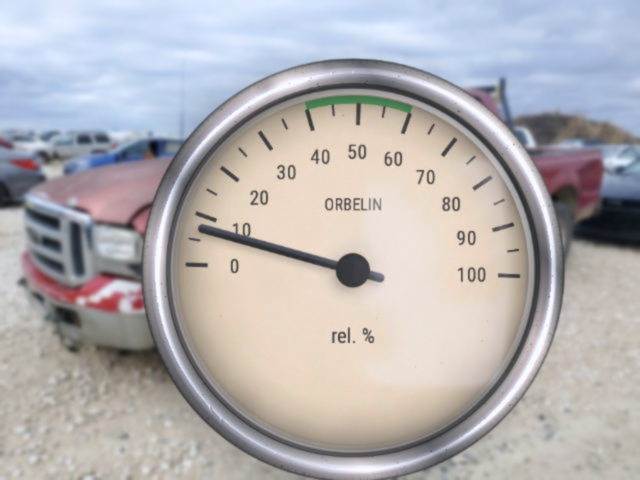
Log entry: 7.5 %
